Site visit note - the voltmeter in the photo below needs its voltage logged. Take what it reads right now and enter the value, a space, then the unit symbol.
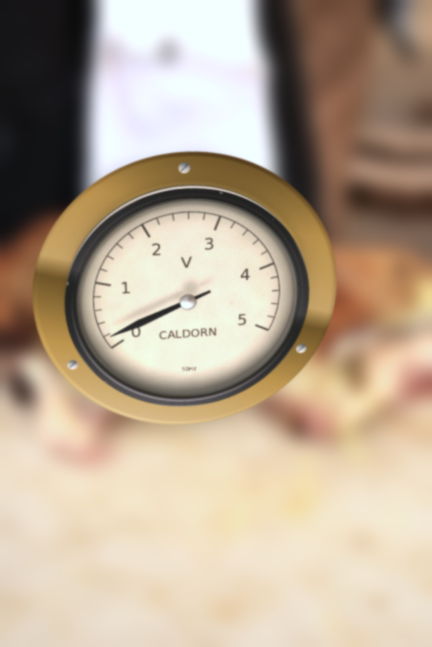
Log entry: 0.2 V
